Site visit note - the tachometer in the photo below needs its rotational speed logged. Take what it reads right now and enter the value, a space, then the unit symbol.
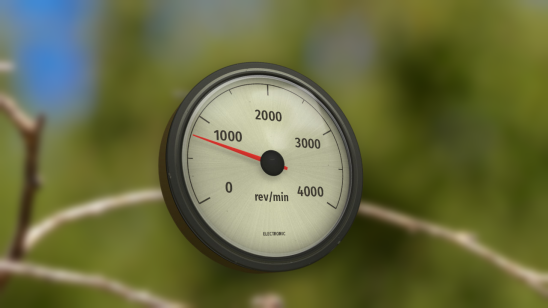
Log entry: 750 rpm
